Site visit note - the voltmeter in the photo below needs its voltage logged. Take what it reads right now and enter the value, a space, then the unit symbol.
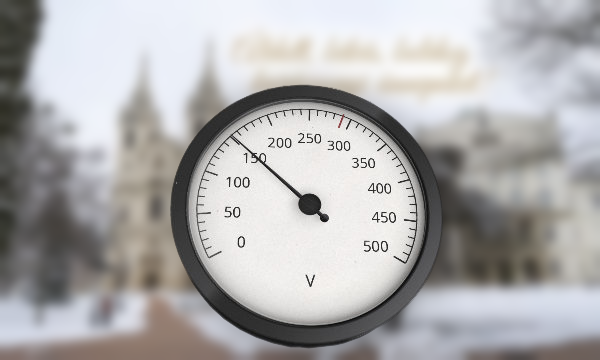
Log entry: 150 V
